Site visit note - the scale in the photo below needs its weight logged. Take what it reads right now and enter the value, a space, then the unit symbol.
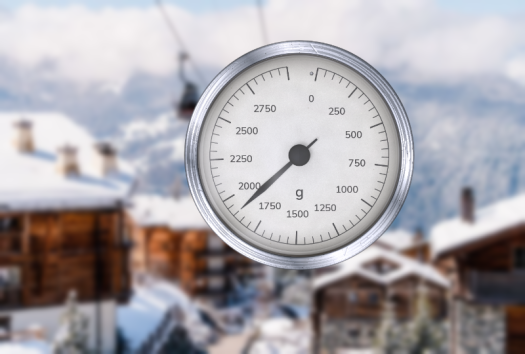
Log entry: 1900 g
